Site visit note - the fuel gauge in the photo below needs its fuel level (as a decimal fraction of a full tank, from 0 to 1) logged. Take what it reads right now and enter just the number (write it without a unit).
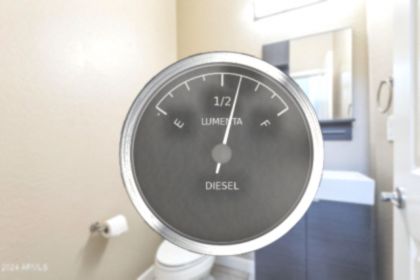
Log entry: 0.625
